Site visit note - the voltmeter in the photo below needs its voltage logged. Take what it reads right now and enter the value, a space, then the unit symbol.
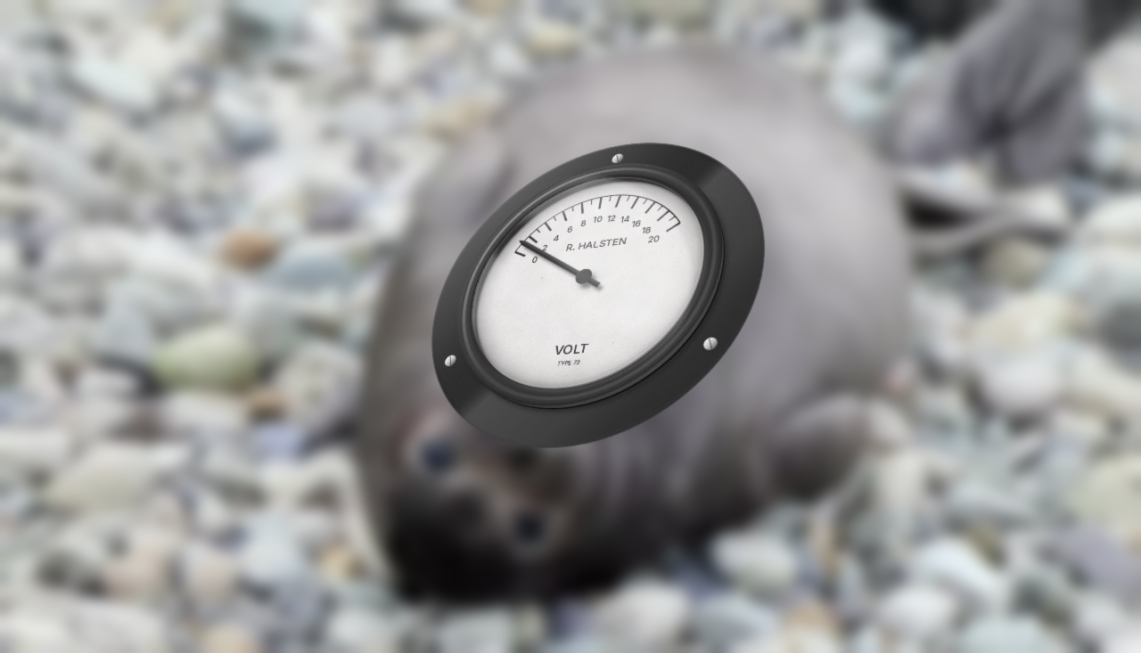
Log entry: 1 V
